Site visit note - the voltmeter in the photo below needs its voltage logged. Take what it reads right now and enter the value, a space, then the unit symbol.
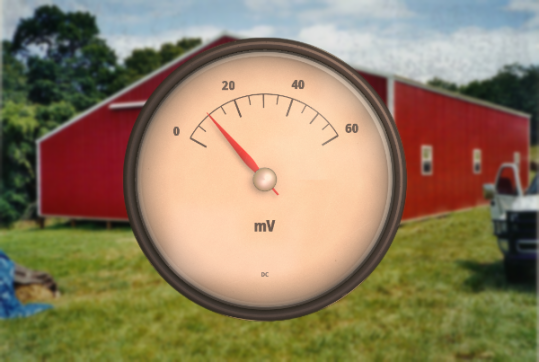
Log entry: 10 mV
